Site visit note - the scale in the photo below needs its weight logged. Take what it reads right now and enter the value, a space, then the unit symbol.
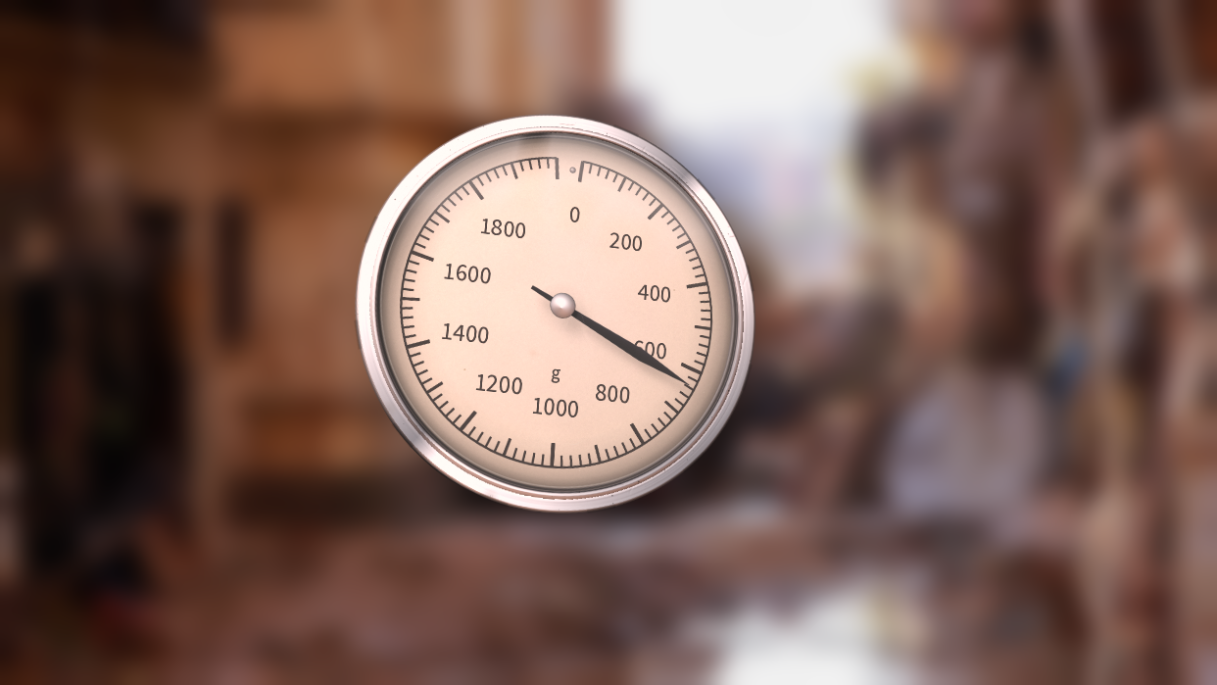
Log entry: 640 g
